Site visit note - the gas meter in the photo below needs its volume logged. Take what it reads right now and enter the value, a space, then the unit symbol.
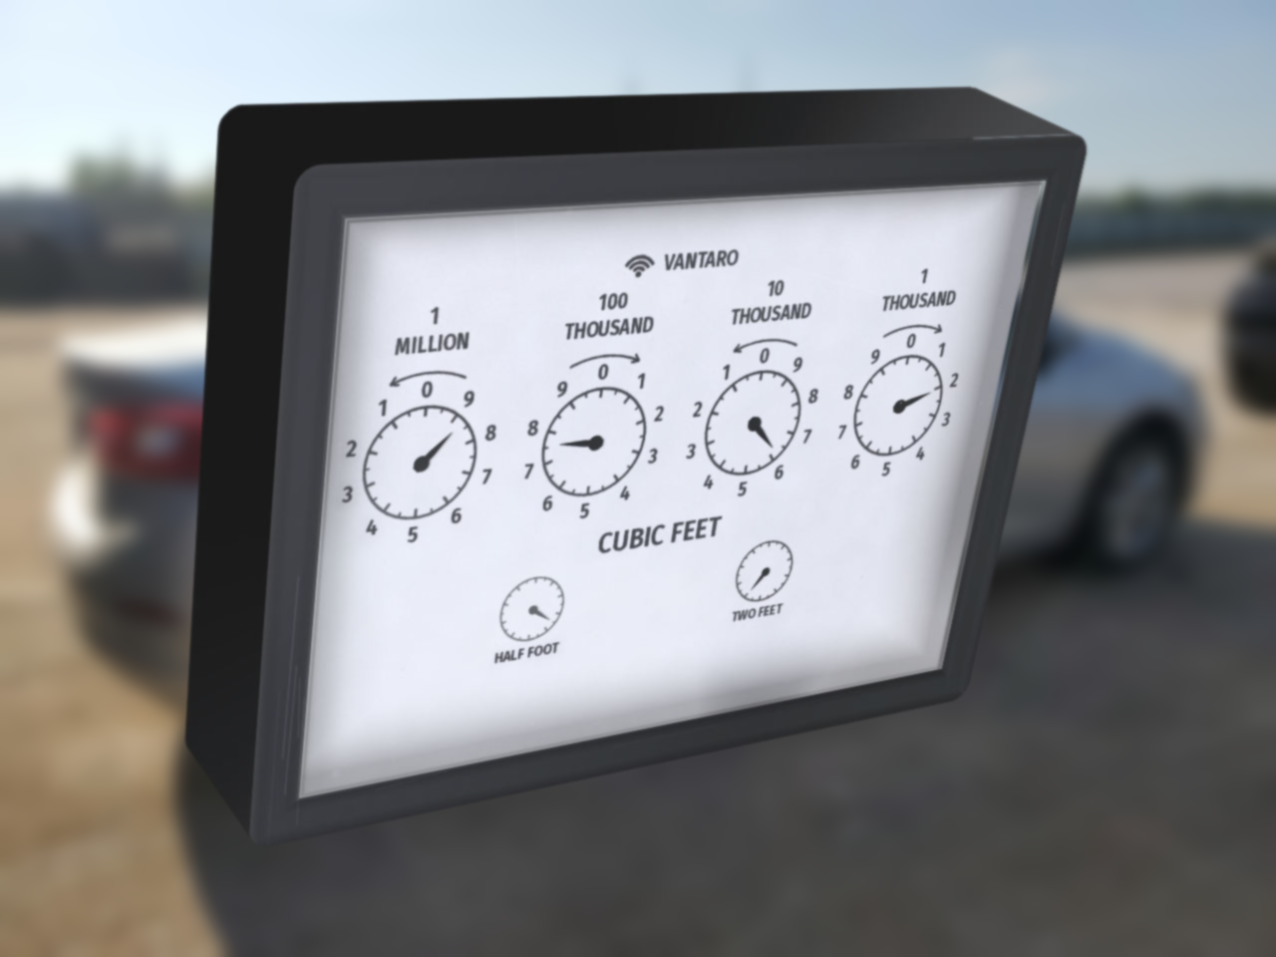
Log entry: 876200 ft³
